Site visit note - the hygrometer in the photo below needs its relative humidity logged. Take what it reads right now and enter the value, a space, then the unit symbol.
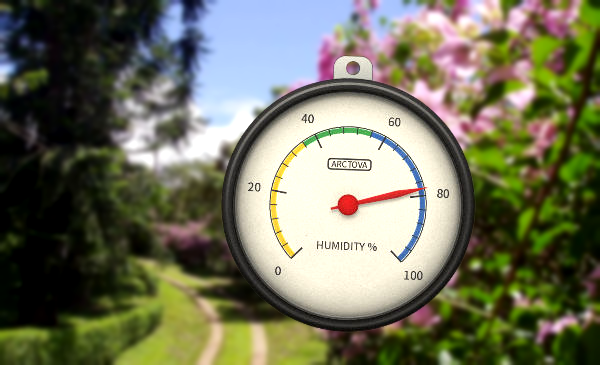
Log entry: 78 %
